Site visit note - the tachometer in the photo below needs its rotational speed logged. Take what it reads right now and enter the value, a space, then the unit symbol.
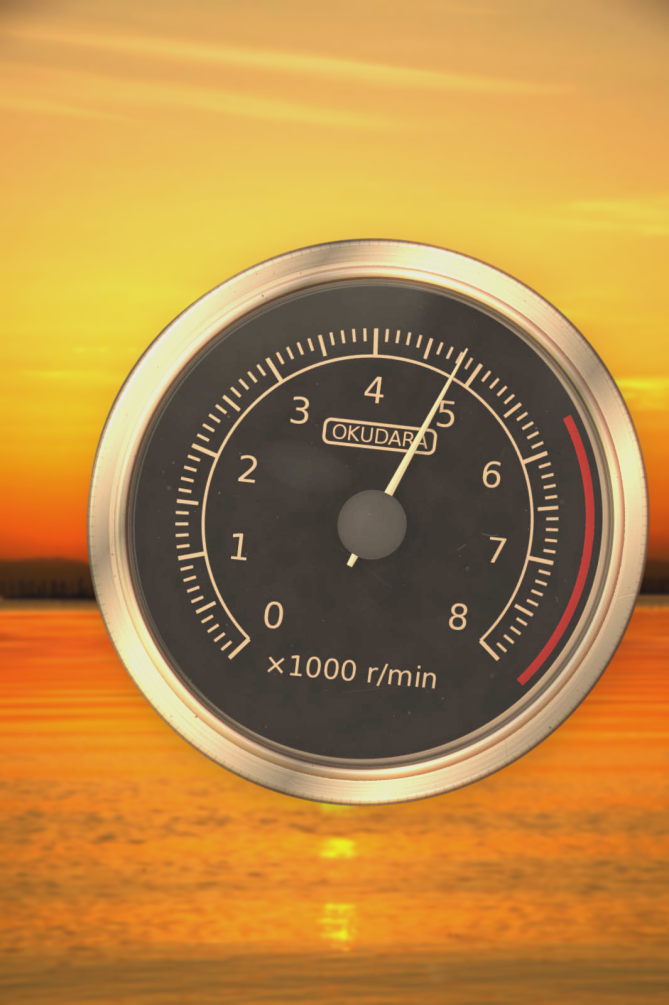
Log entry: 4800 rpm
